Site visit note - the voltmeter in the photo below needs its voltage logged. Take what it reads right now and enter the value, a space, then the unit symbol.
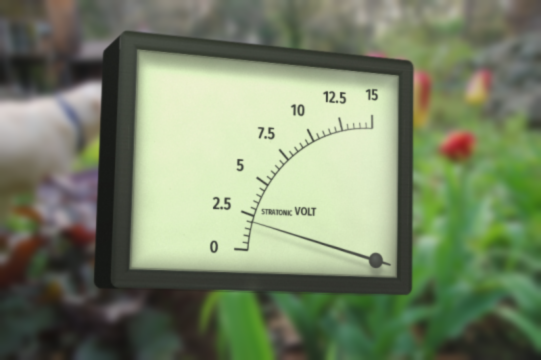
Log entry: 2 V
